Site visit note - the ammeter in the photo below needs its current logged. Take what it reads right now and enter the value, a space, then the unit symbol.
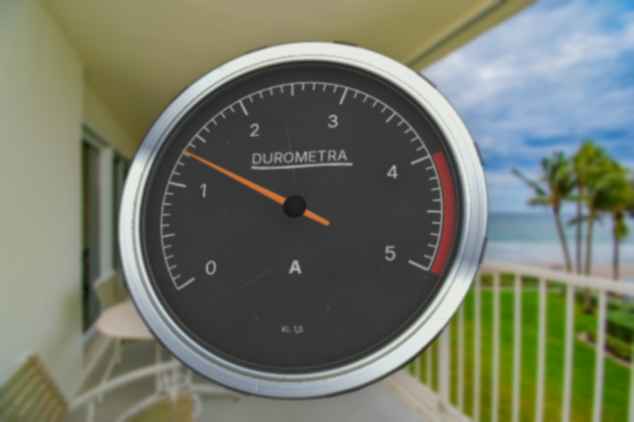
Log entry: 1.3 A
